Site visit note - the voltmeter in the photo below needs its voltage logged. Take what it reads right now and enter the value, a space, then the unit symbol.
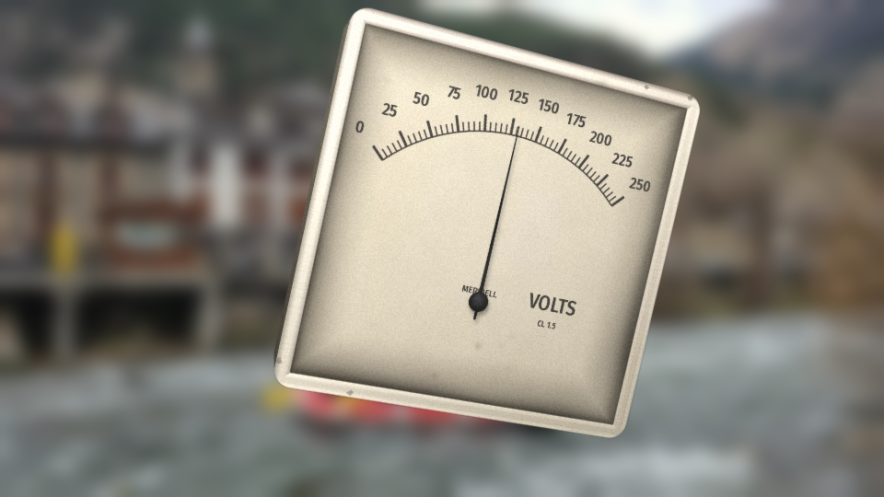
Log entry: 130 V
